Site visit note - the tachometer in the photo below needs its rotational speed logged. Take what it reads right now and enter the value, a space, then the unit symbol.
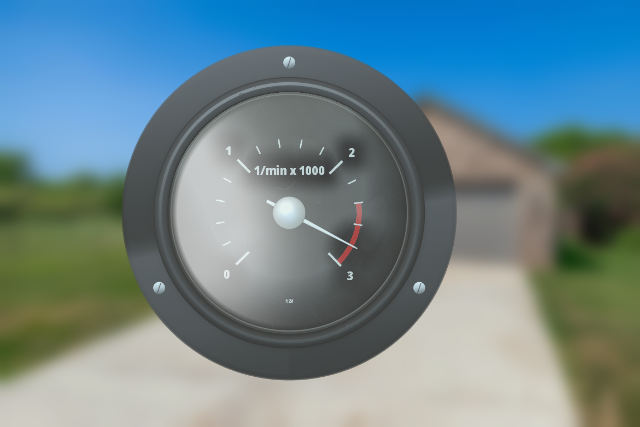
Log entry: 2800 rpm
